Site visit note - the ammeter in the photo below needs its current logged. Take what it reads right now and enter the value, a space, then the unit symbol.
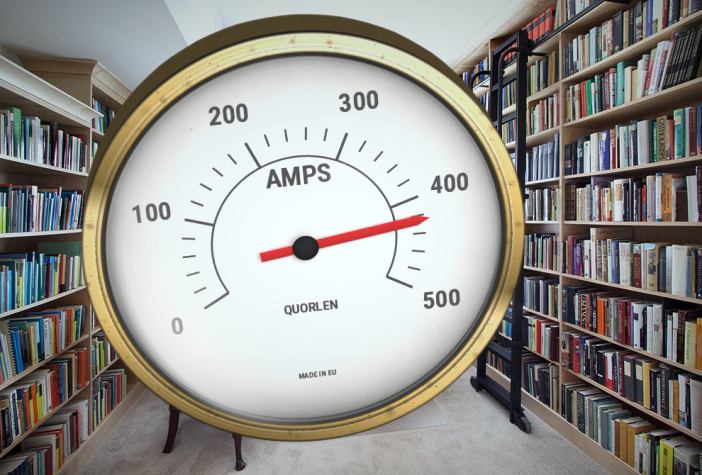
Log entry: 420 A
